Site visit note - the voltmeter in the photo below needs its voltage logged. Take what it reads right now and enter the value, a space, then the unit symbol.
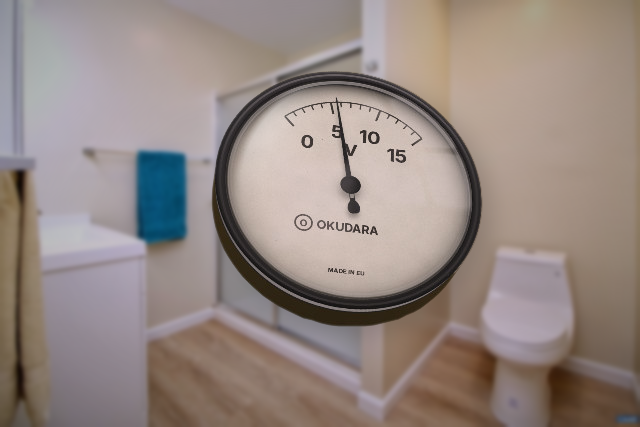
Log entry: 5.5 V
